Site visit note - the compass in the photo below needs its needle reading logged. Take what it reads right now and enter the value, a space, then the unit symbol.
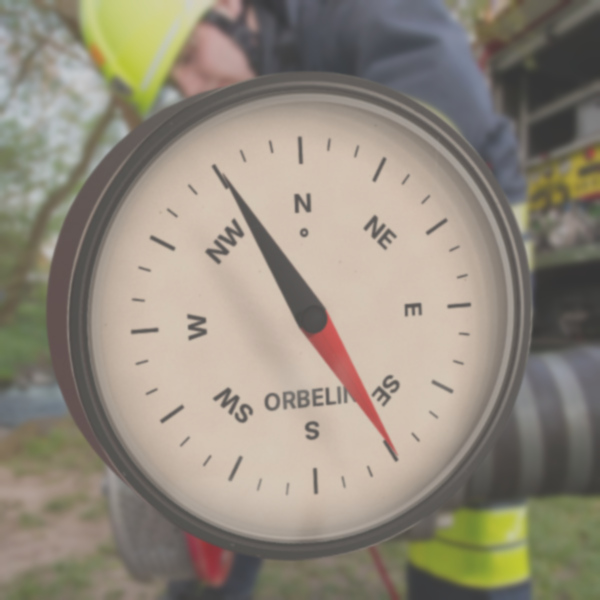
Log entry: 150 °
